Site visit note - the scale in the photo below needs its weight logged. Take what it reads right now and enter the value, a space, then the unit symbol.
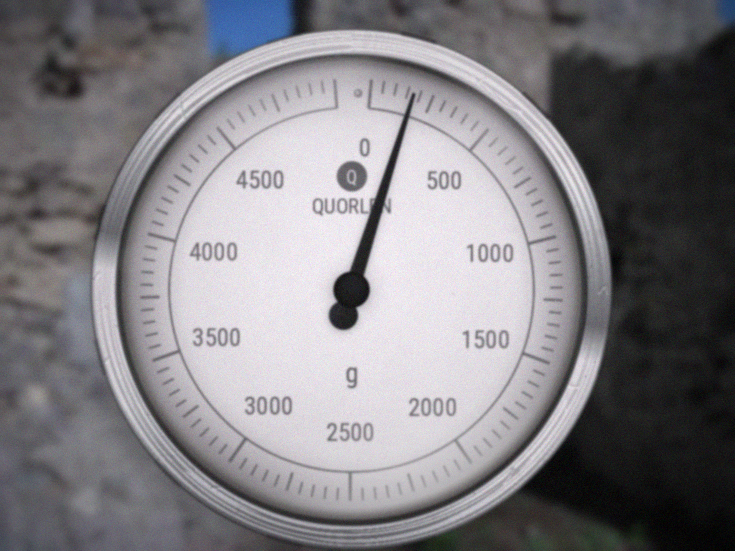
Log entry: 175 g
